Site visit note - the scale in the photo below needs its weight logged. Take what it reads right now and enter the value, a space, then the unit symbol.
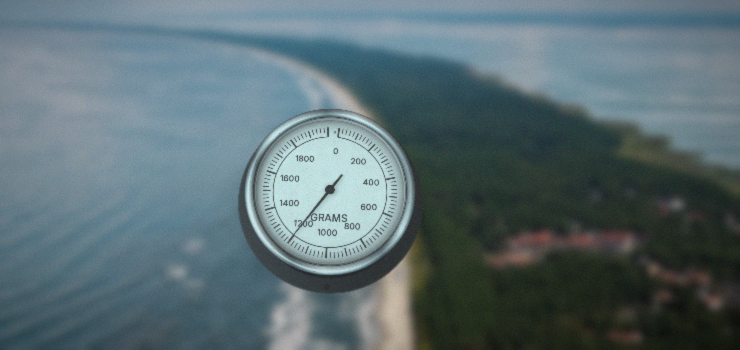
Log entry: 1200 g
